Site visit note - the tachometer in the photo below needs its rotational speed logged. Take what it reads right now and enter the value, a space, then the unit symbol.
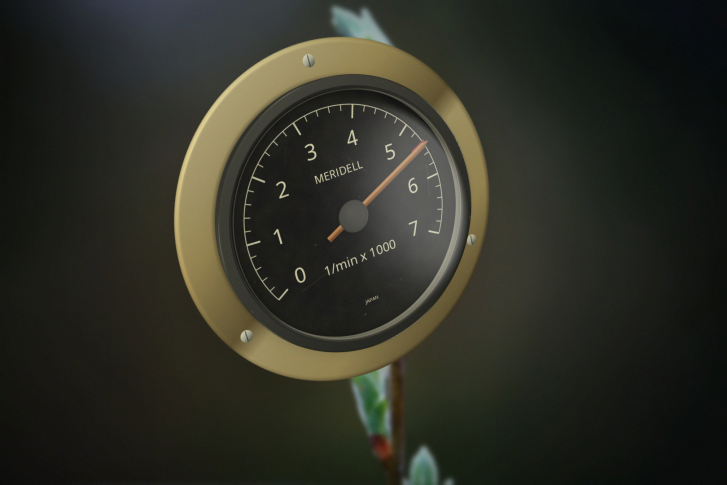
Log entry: 5400 rpm
